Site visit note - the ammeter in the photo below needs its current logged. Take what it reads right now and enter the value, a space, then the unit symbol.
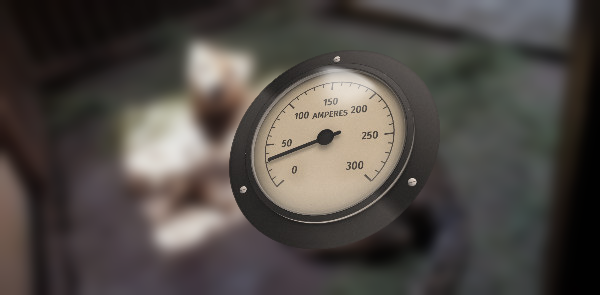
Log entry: 30 A
